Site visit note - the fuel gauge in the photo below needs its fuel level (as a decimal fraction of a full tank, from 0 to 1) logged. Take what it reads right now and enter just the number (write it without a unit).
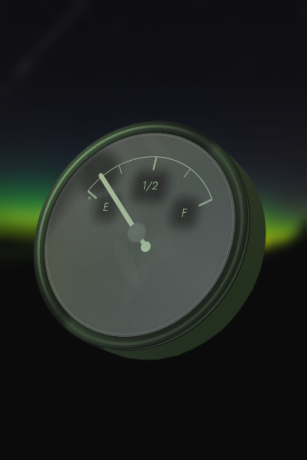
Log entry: 0.125
